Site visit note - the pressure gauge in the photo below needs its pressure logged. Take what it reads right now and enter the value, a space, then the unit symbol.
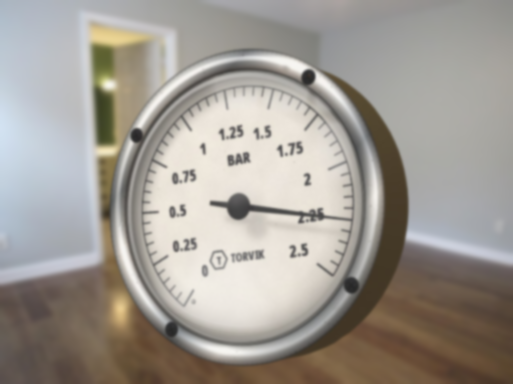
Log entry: 2.25 bar
